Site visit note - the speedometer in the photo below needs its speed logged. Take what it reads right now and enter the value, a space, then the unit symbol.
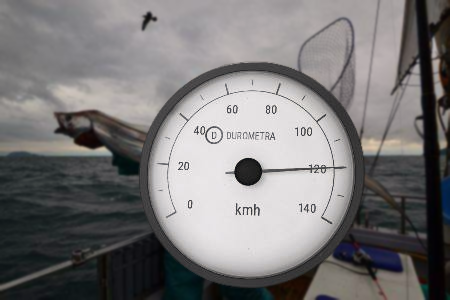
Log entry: 120 km/h
